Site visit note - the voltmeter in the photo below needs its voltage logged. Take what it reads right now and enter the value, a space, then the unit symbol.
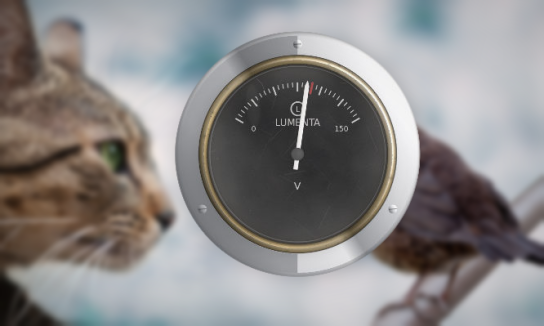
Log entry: 85 V
